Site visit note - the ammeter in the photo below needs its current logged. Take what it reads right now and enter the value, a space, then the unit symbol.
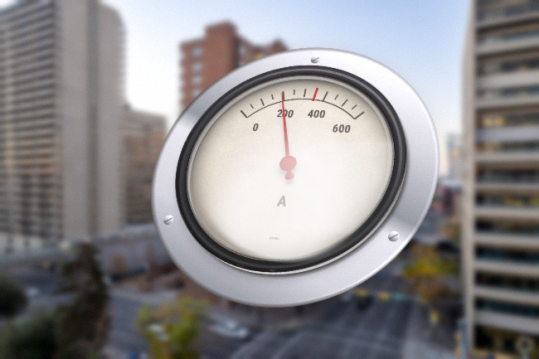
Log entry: 200 A
